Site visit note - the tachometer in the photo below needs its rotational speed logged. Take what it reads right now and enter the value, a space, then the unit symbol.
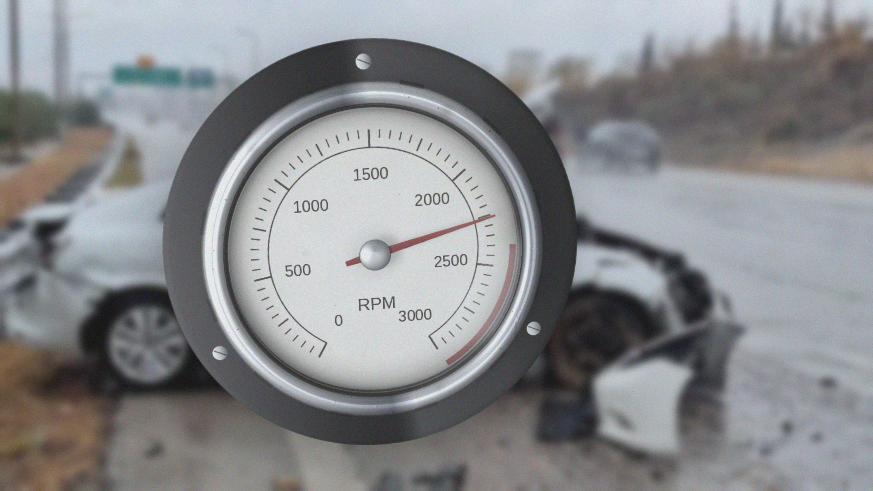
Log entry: 2250 rpm
